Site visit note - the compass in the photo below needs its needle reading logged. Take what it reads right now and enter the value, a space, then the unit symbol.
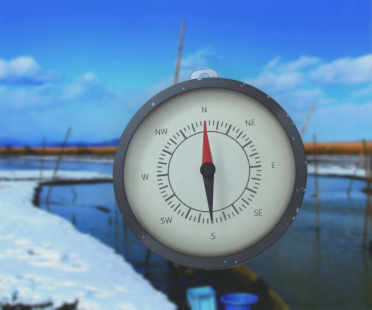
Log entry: 0 °
